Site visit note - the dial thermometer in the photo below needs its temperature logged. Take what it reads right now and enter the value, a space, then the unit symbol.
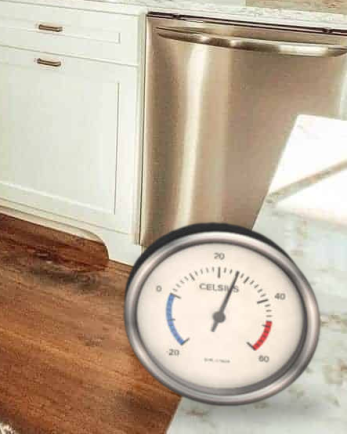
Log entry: 26 °C
